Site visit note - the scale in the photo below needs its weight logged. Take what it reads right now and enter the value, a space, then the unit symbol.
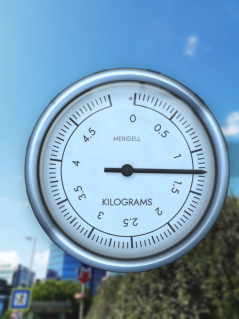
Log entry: 1.25 kg
